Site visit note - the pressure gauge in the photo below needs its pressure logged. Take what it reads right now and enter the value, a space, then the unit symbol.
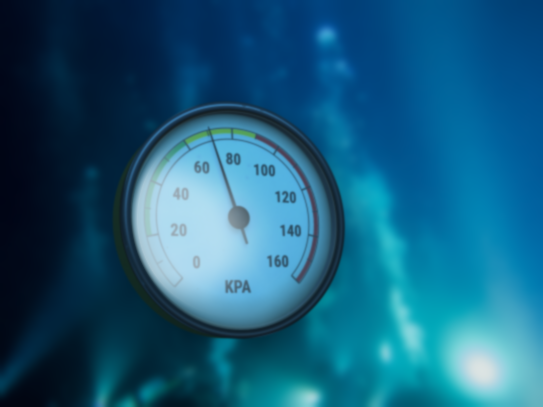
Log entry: 70 kPa
